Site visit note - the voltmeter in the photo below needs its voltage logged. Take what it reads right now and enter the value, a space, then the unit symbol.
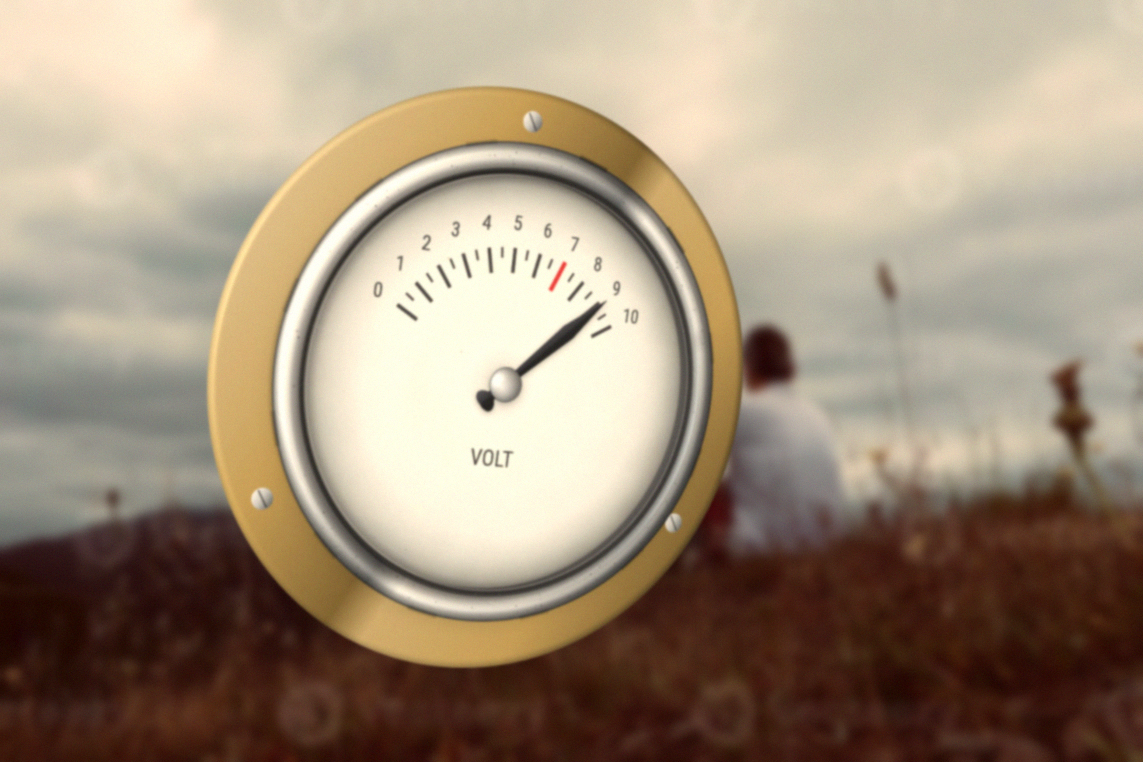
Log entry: 9 V
